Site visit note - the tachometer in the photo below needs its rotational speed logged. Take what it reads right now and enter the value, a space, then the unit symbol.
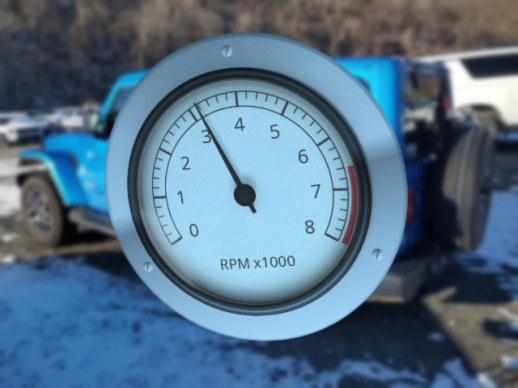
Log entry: 3200 rpm
